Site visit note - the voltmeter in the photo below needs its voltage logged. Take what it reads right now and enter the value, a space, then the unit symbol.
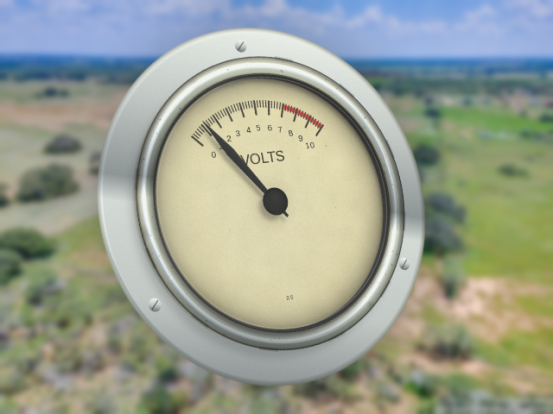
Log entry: 1 V
